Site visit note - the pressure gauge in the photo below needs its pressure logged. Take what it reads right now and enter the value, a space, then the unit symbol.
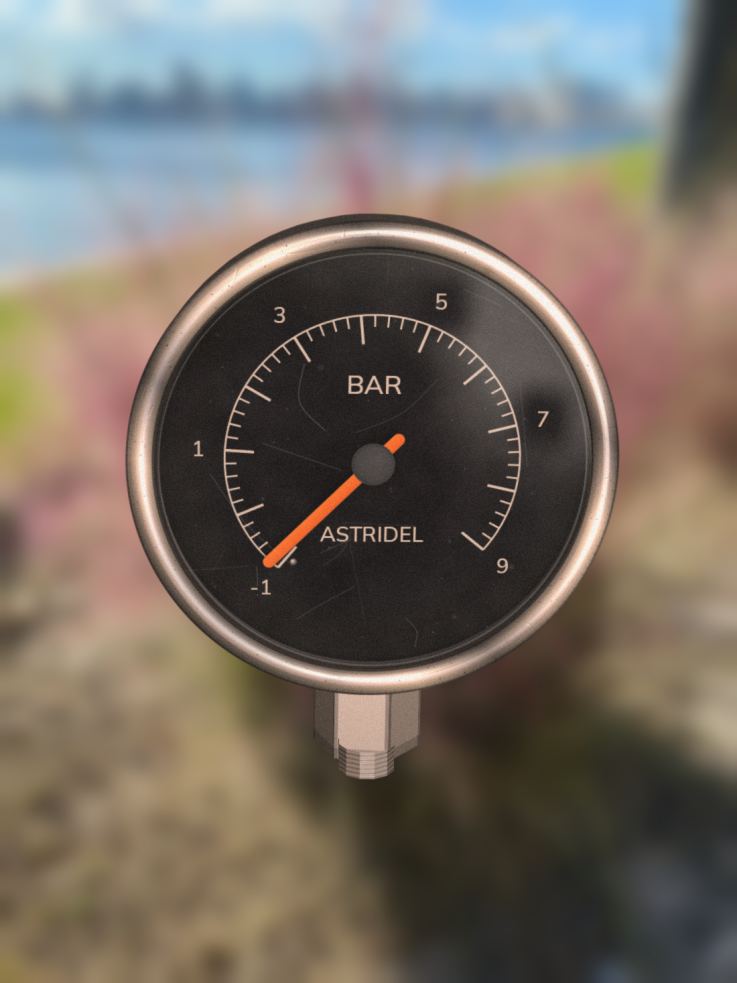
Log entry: -0.8 bar
